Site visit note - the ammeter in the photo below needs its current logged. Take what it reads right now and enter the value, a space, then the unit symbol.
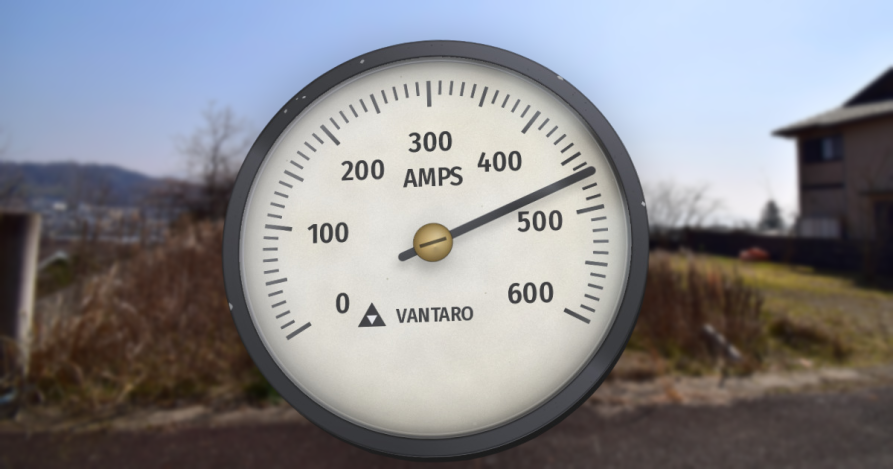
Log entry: 470 A
